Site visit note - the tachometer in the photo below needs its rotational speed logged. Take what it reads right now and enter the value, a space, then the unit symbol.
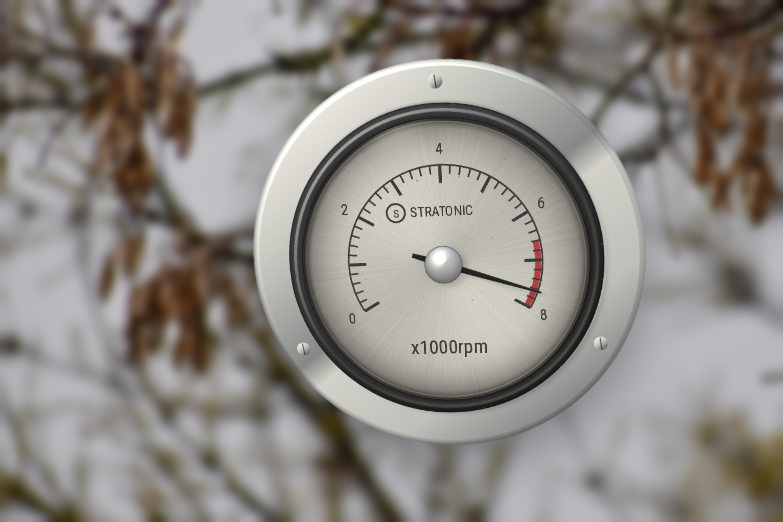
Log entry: 7600 rpm
